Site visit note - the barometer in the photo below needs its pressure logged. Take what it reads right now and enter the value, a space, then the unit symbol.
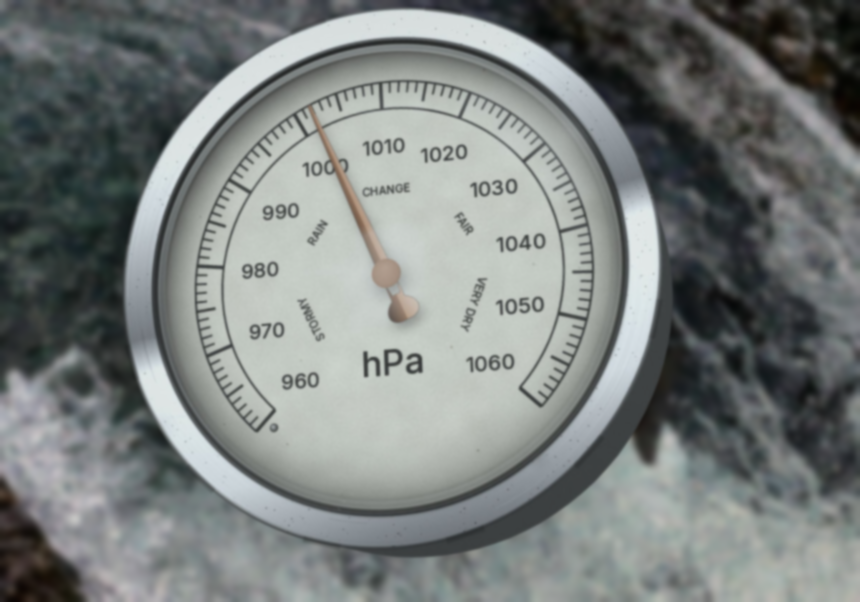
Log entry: 1002 hPa
